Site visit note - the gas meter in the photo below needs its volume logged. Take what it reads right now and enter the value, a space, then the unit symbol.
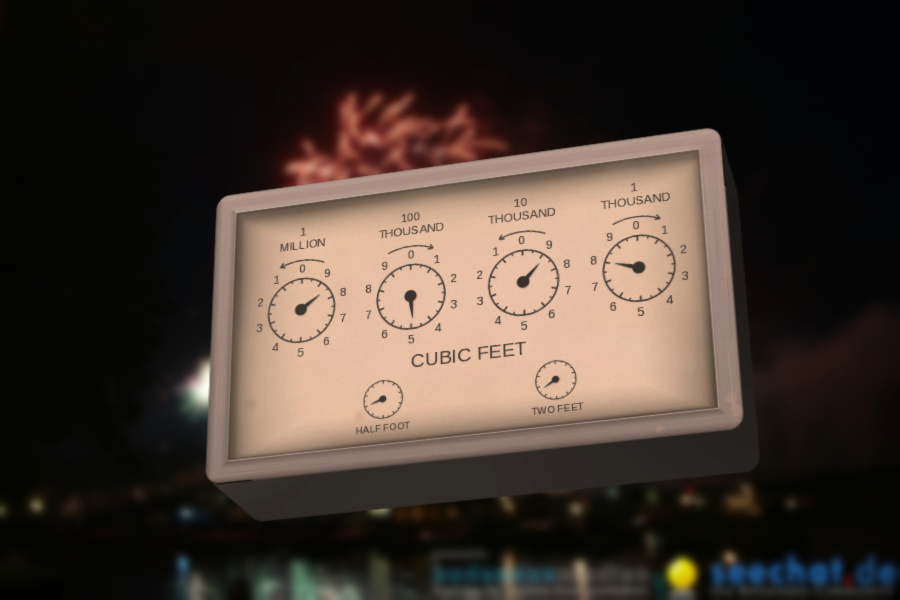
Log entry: 848800 ft³
